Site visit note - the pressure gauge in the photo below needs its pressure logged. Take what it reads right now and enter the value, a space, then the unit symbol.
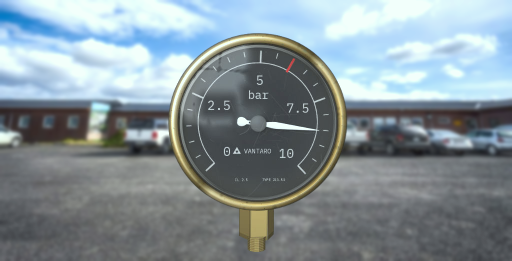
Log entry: 8.5 bar
